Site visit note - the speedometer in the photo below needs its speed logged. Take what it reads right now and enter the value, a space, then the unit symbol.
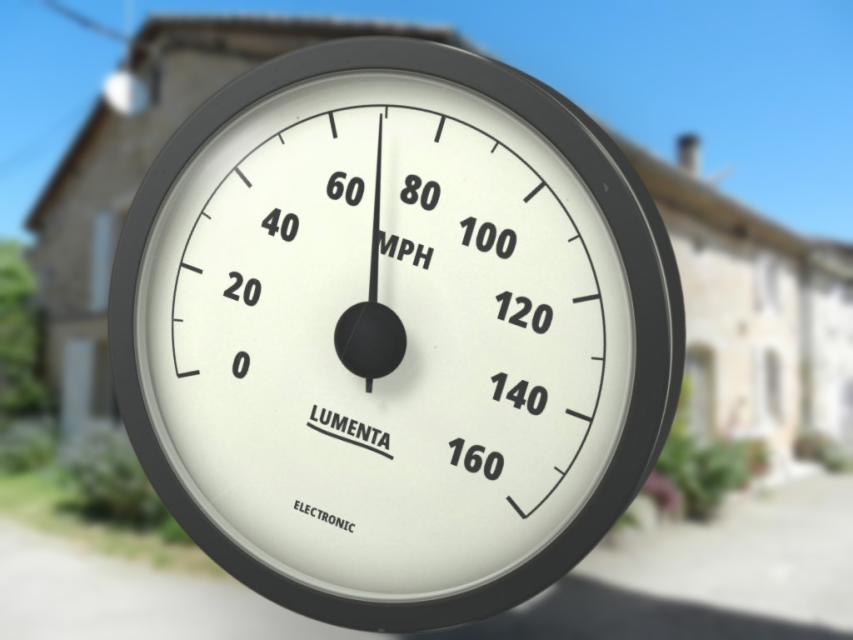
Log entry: 70 mph
